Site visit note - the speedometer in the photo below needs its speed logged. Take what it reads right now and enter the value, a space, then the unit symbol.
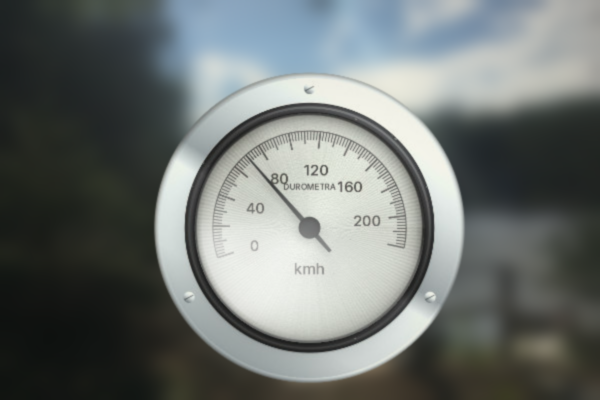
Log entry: 70 km/h
